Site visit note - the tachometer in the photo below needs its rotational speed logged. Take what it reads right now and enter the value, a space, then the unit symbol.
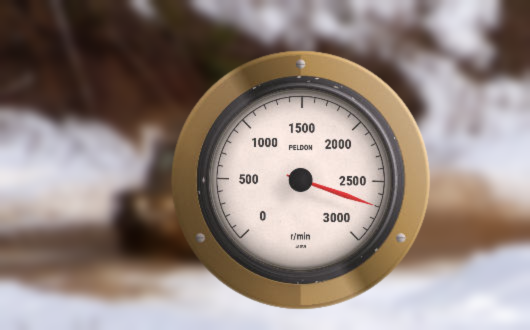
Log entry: 2700 rpm
